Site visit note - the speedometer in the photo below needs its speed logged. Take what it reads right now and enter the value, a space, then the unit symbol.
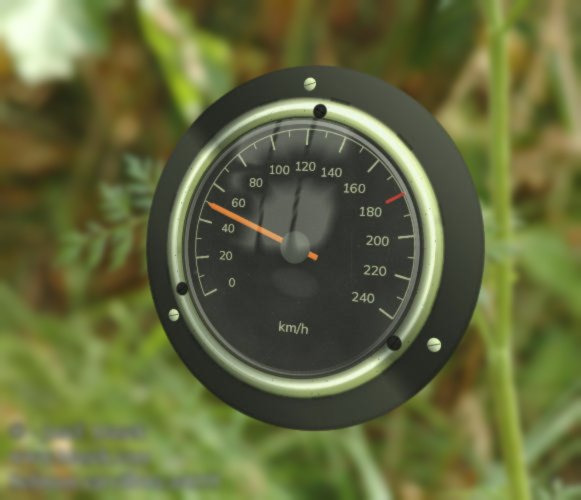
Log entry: 50 km/h
